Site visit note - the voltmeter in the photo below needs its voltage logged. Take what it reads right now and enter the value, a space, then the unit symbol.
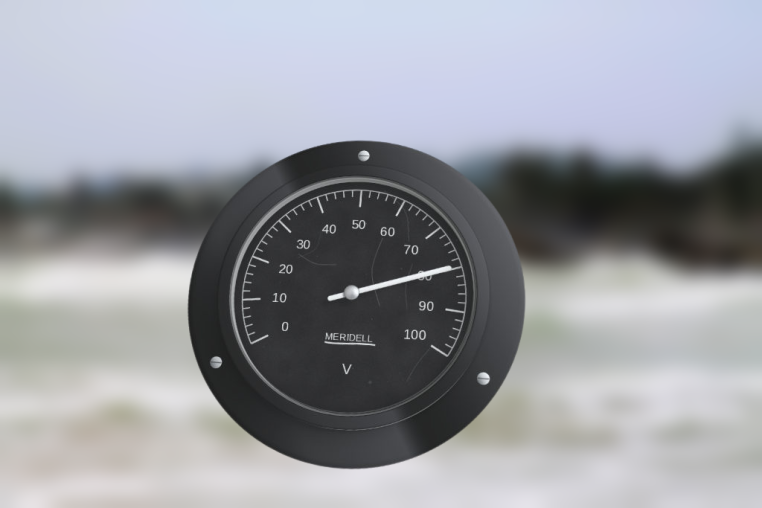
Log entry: 80 V
